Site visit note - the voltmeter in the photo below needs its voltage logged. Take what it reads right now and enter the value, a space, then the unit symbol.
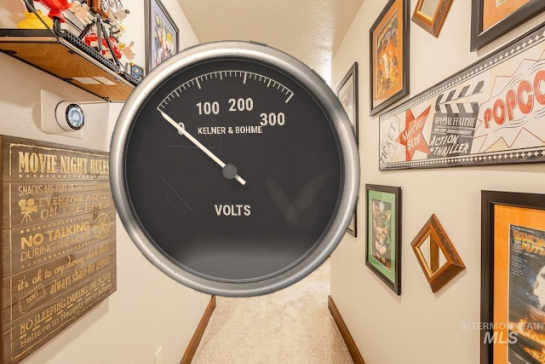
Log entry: 0 V
